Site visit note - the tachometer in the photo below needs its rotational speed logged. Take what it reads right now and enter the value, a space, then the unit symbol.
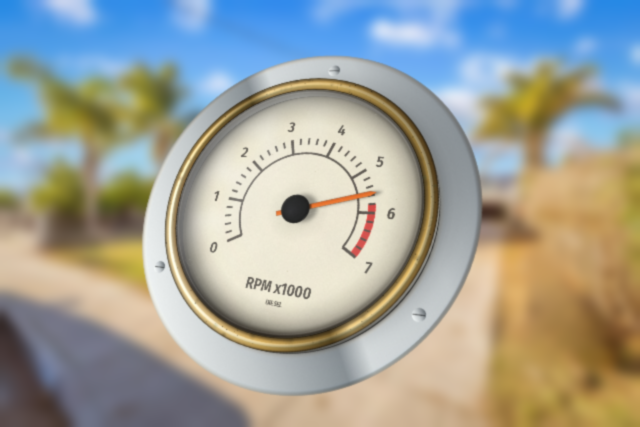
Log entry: 5600 rpm
